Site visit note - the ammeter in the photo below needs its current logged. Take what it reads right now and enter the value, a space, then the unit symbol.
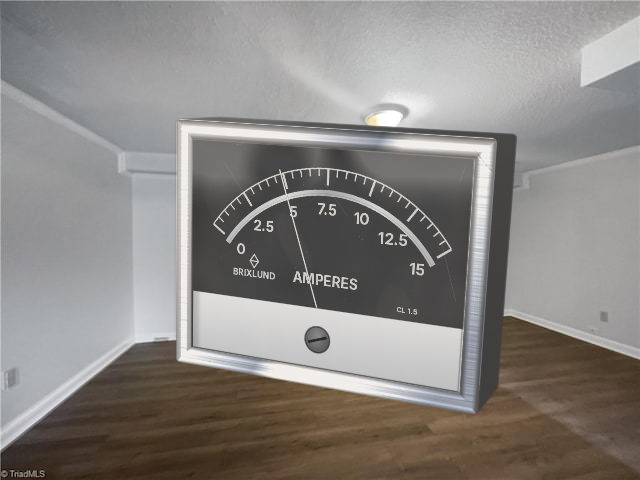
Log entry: 5 A
